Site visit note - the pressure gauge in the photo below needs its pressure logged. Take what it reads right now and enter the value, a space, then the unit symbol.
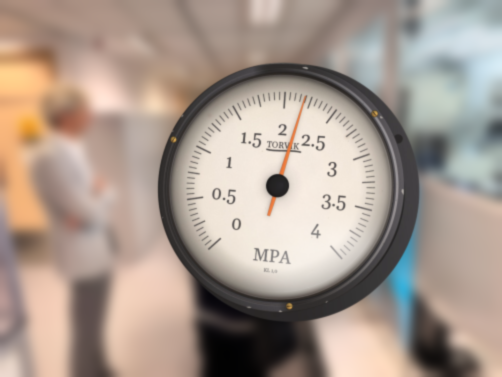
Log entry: 2.2 MPa
